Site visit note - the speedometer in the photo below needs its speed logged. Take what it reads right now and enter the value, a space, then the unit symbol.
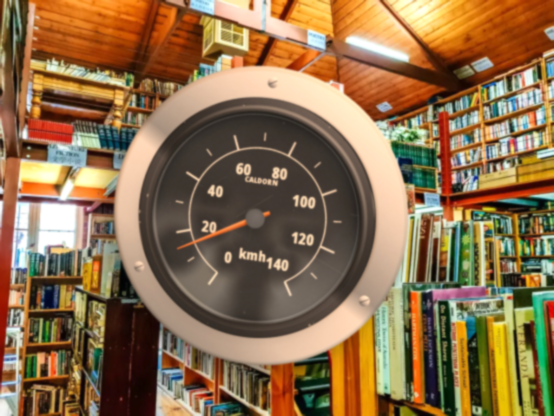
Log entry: 15 km/h
